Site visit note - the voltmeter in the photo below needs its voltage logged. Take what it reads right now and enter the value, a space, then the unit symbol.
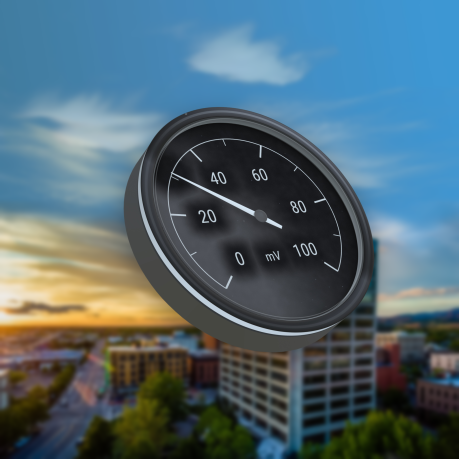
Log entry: 30 mV
